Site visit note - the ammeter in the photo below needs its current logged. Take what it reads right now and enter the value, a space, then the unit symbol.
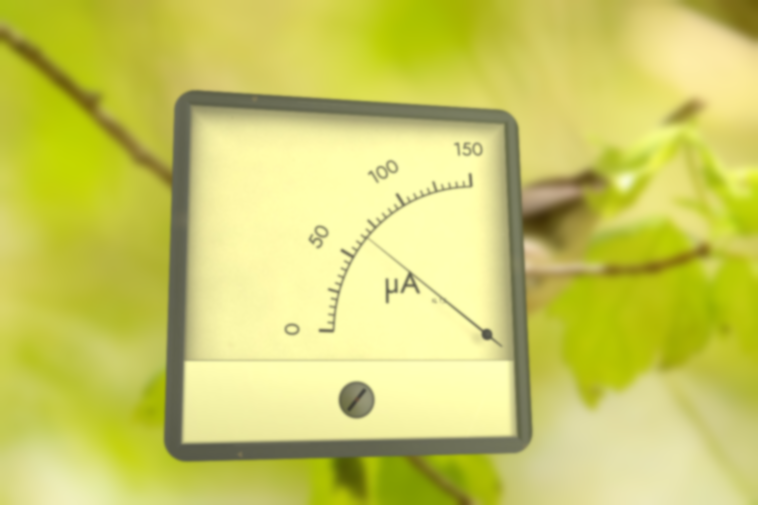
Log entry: 65 µA
